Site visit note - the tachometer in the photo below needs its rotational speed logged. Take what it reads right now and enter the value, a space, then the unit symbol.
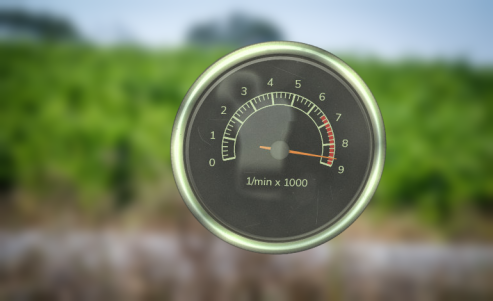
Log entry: 8600 rpm
